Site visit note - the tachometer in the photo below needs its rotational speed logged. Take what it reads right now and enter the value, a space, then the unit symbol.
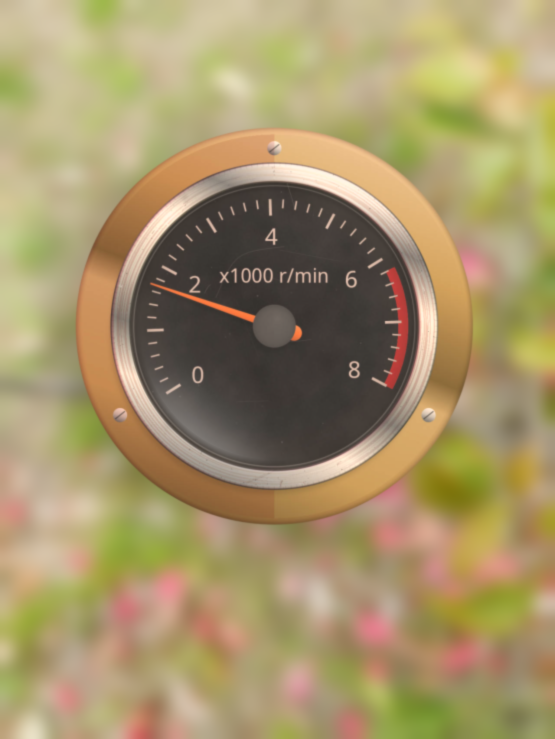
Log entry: 1700 rpm
